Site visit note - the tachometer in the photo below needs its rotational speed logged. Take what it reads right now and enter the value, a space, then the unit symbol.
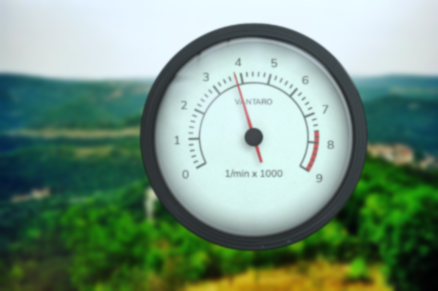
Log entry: 3800 rpm
